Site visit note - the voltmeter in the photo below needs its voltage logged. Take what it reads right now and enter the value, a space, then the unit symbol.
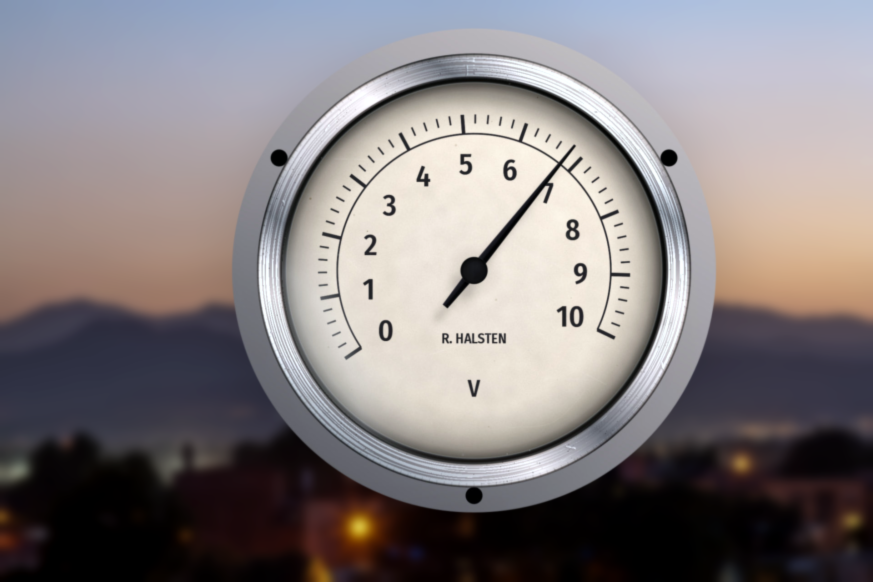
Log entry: 6.8 V
